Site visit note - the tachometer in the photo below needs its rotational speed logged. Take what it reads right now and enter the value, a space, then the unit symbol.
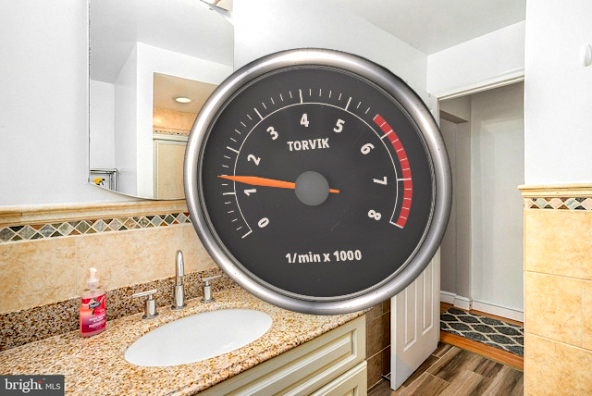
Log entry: 1400 rpm
